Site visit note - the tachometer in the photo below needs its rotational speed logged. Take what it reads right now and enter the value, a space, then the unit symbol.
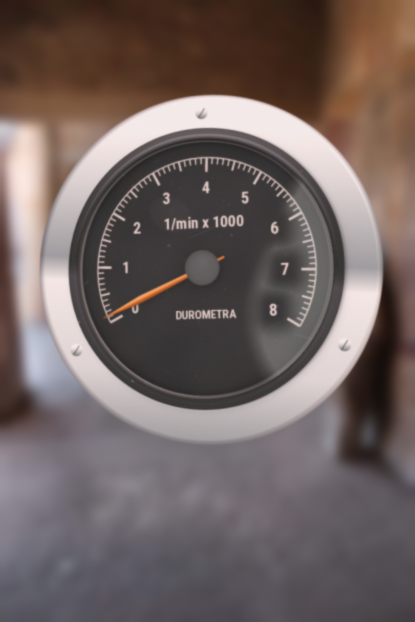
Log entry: 100 rpm
